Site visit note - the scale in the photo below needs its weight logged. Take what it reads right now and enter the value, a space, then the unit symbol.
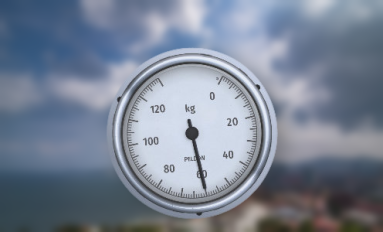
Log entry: 60 kg
